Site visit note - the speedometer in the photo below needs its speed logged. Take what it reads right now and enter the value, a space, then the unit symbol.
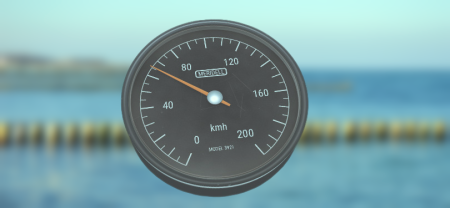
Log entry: 65 km/h
